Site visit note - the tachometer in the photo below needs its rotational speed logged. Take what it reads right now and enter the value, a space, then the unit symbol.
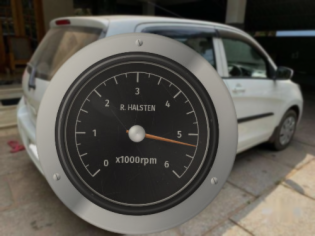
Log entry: 5250 rpm
